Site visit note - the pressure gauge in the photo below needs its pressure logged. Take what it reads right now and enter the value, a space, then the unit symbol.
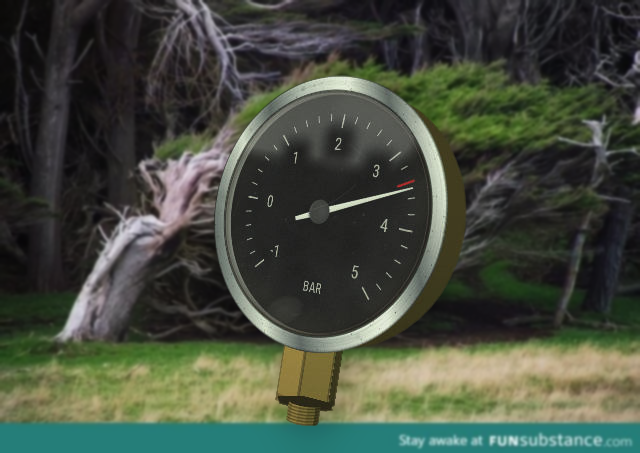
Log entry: 3.5 bar
